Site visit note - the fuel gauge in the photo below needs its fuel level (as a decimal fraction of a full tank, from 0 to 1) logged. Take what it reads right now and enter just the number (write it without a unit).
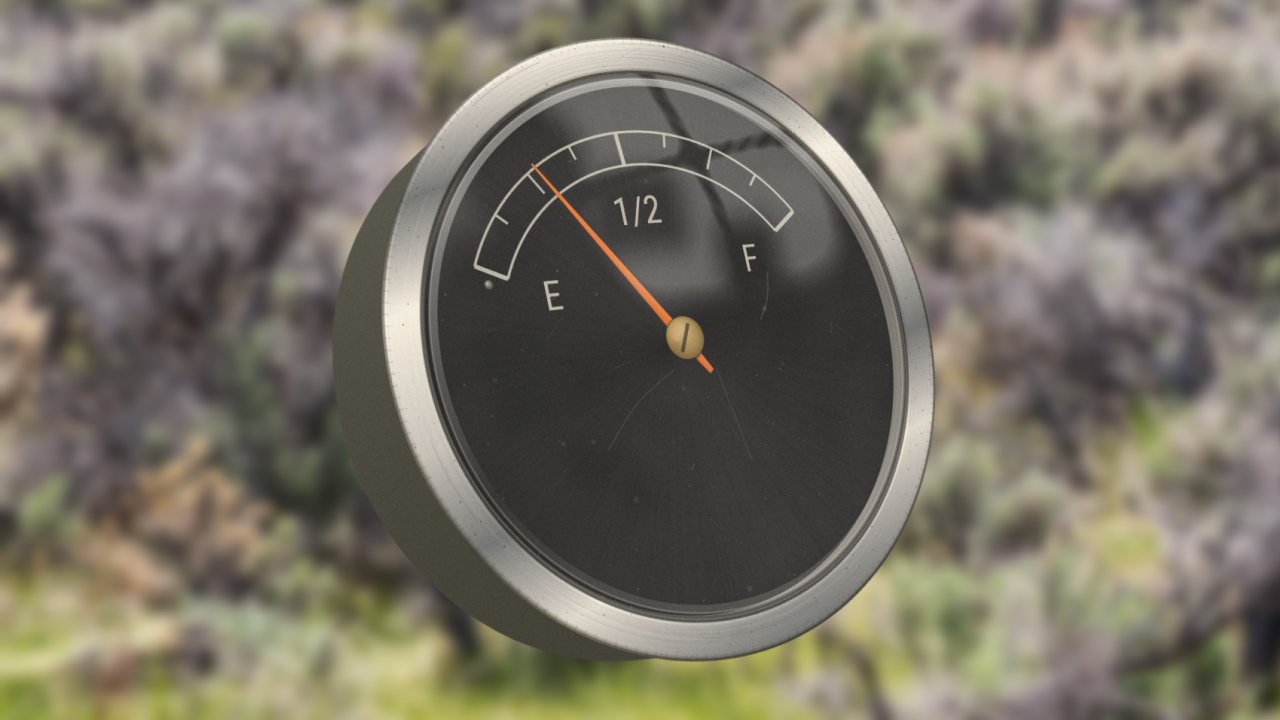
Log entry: 0.25
